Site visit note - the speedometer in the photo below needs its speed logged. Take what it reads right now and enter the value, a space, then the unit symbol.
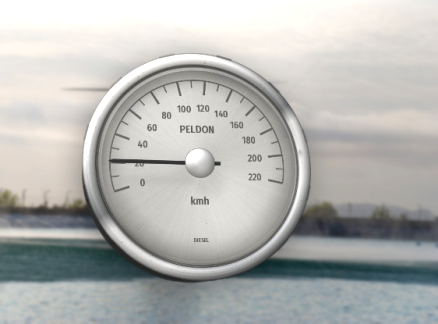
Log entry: 20 km/h
